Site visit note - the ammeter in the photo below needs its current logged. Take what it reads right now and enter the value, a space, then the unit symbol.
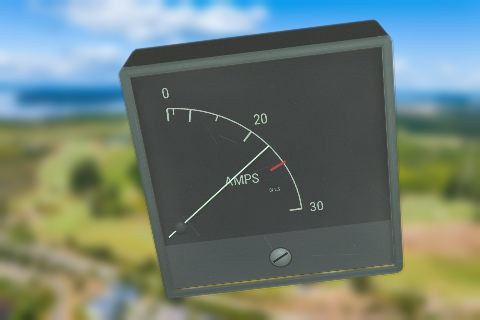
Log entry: 22.5 A
